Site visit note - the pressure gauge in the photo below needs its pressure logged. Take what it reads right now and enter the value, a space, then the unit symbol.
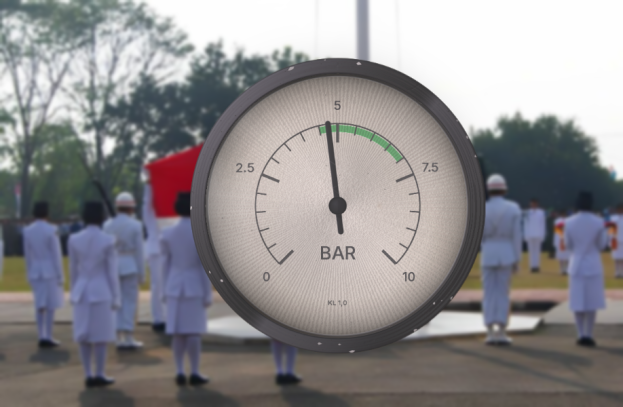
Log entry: 4.75 bar
